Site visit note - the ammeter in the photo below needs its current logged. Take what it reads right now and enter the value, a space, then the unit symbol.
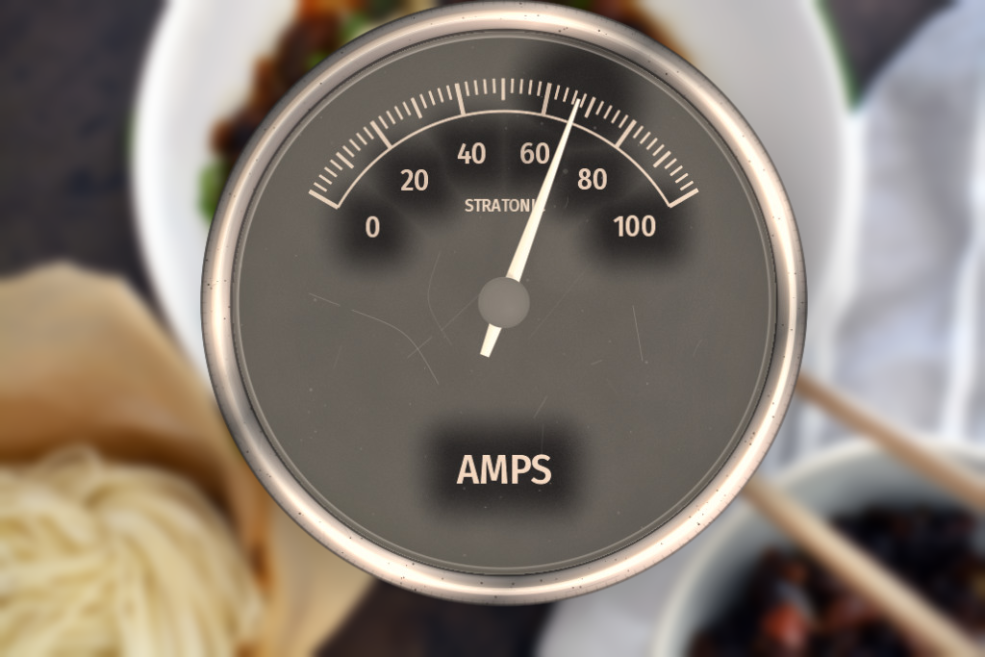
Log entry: 67 A
